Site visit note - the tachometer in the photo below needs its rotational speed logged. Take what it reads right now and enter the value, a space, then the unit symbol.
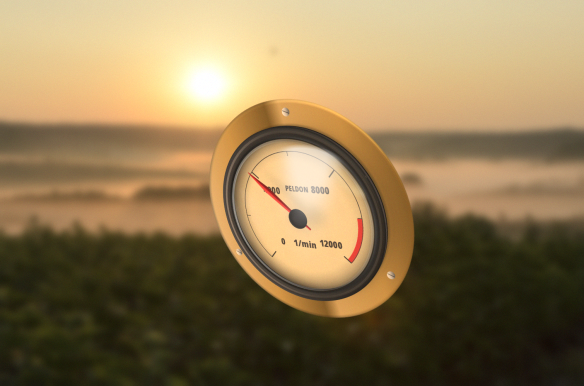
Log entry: 4000 rpm
